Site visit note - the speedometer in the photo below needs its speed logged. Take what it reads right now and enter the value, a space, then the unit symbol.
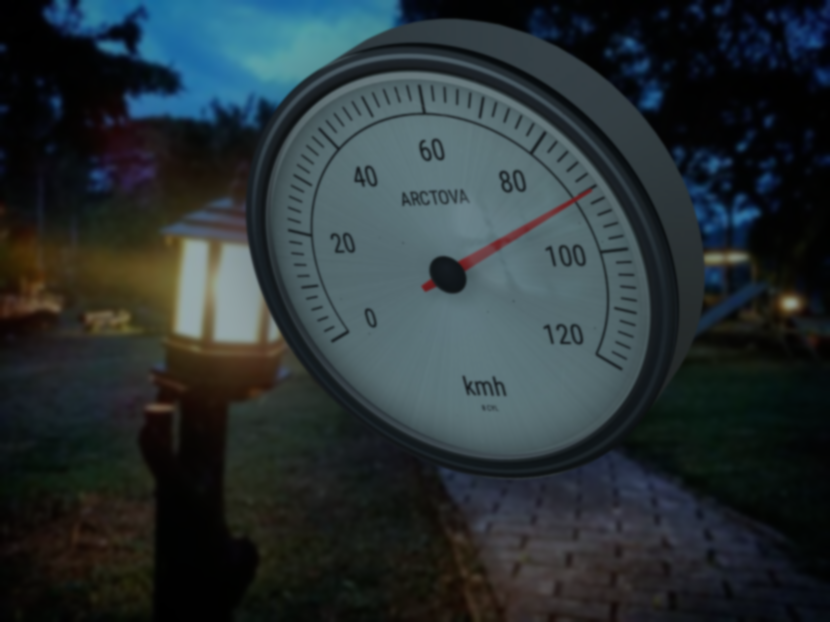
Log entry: 90 km/h
